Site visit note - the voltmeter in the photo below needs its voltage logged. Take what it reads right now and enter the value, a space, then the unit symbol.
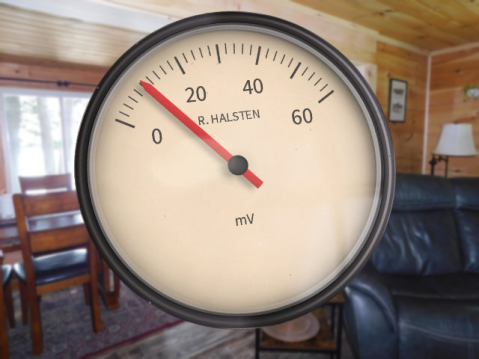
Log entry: 10 mV
